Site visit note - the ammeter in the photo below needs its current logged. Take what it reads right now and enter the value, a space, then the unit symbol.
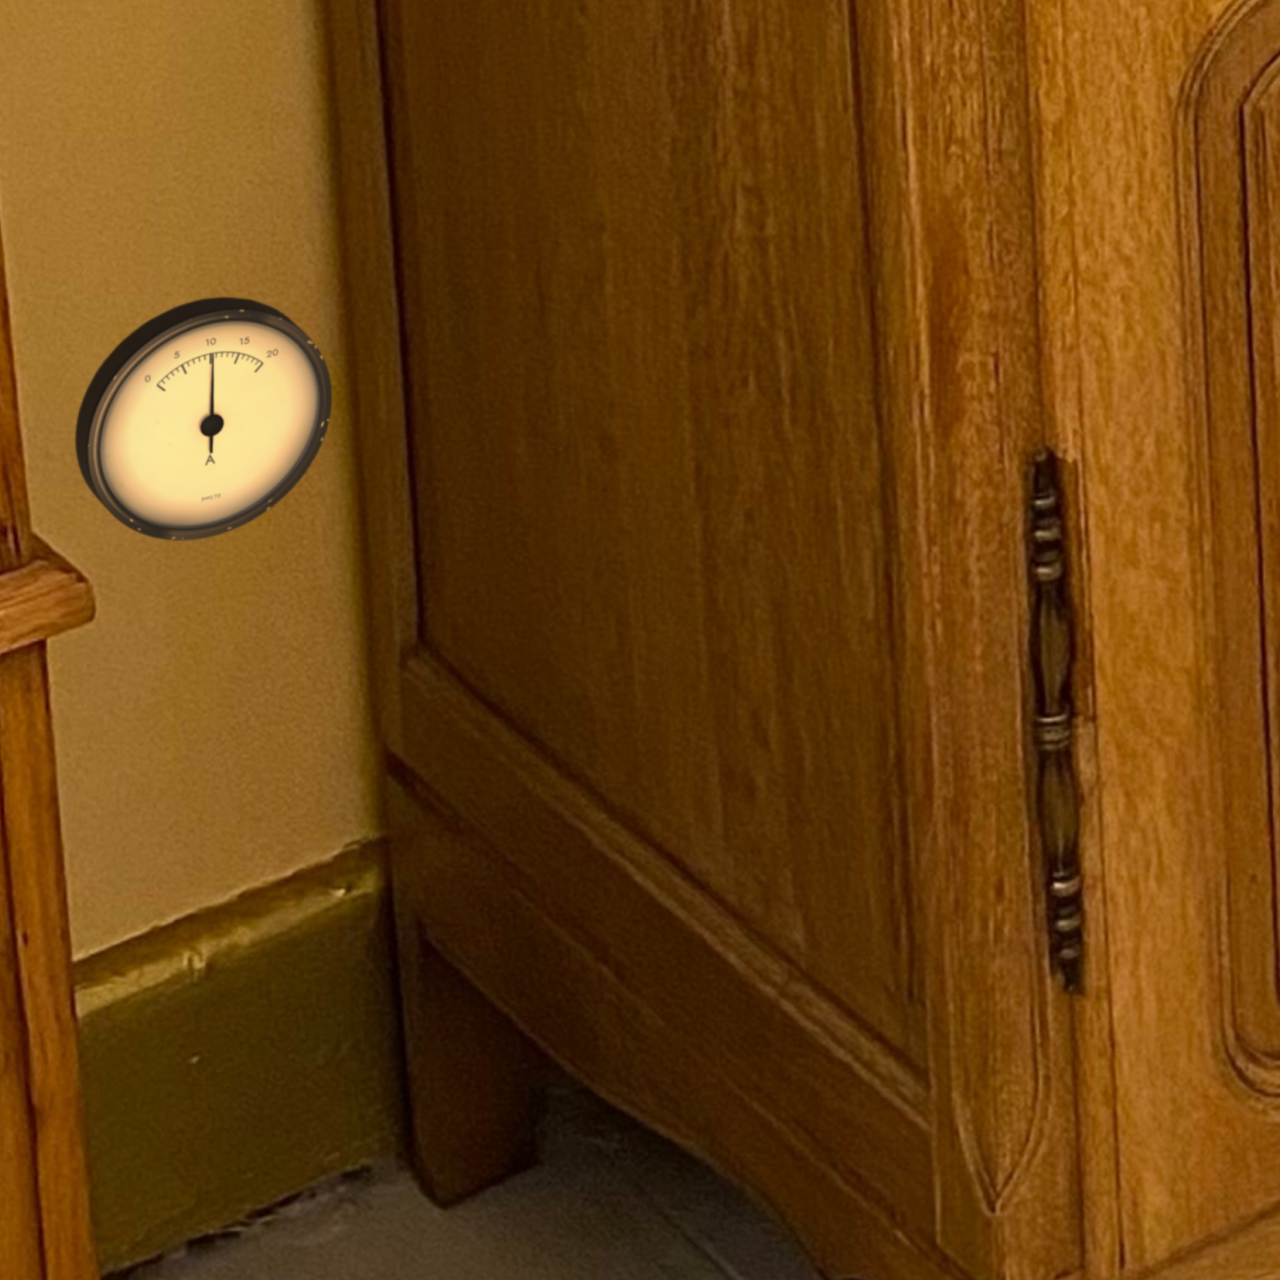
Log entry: 10 A
